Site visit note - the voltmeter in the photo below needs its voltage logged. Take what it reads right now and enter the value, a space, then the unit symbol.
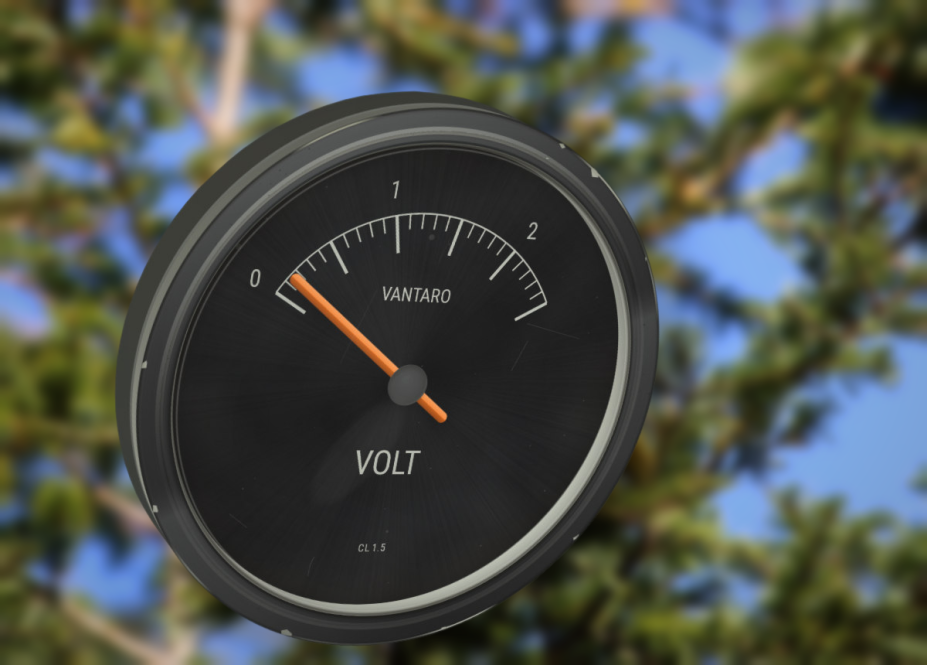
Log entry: 0.15 V
